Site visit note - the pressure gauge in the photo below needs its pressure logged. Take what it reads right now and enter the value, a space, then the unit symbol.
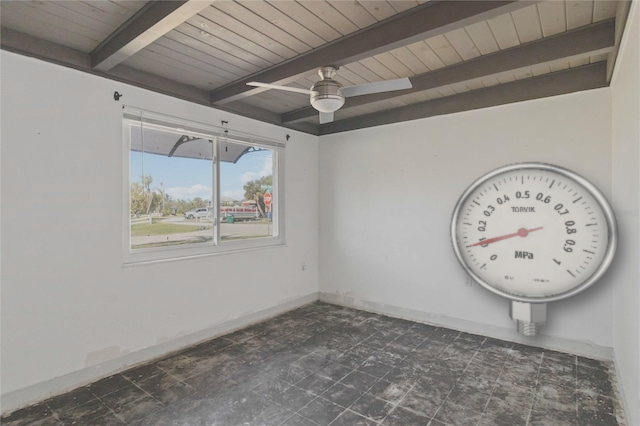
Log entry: 0.1 MPa
